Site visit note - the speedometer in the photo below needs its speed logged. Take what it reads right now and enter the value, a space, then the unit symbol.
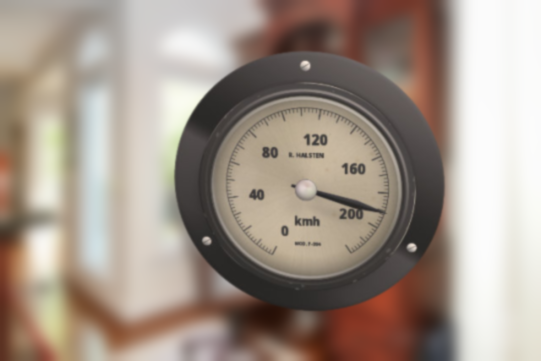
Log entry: 190 km/h
